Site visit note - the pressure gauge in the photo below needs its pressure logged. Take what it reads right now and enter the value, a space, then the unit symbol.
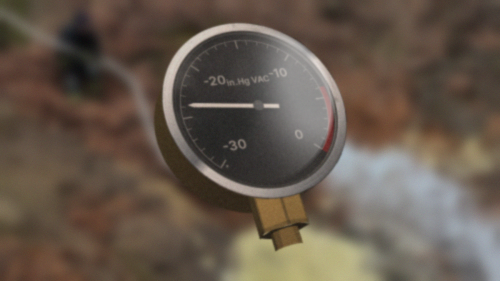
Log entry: -24 inHg
